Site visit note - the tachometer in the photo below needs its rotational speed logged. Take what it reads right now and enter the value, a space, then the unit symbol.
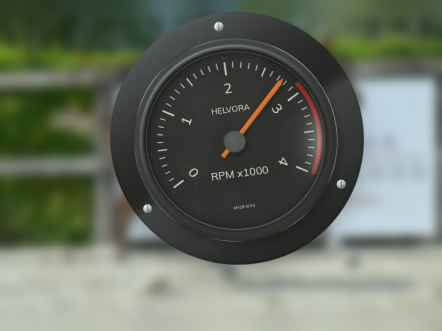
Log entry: 2750 rpm
